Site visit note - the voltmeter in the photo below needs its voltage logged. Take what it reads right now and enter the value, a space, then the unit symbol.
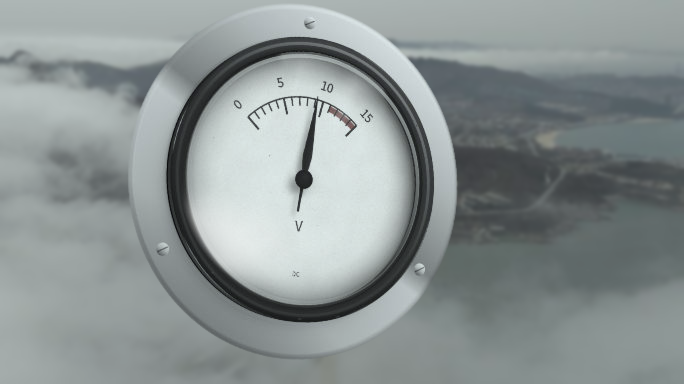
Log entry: 9 V
